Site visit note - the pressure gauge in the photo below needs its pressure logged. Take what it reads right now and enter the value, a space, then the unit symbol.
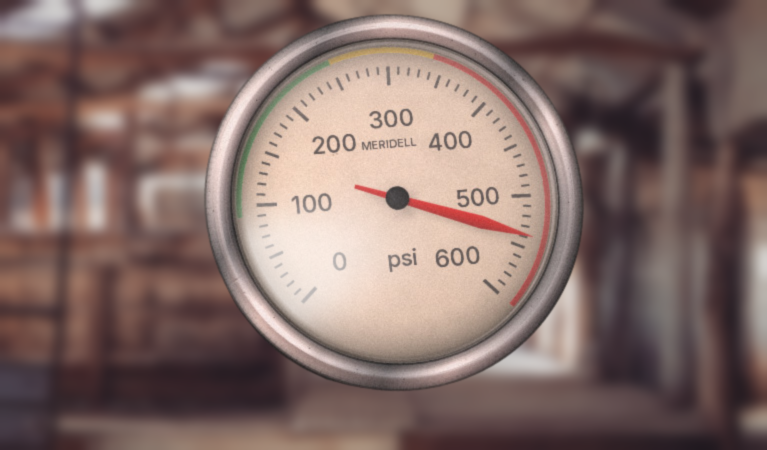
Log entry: 540 psi
